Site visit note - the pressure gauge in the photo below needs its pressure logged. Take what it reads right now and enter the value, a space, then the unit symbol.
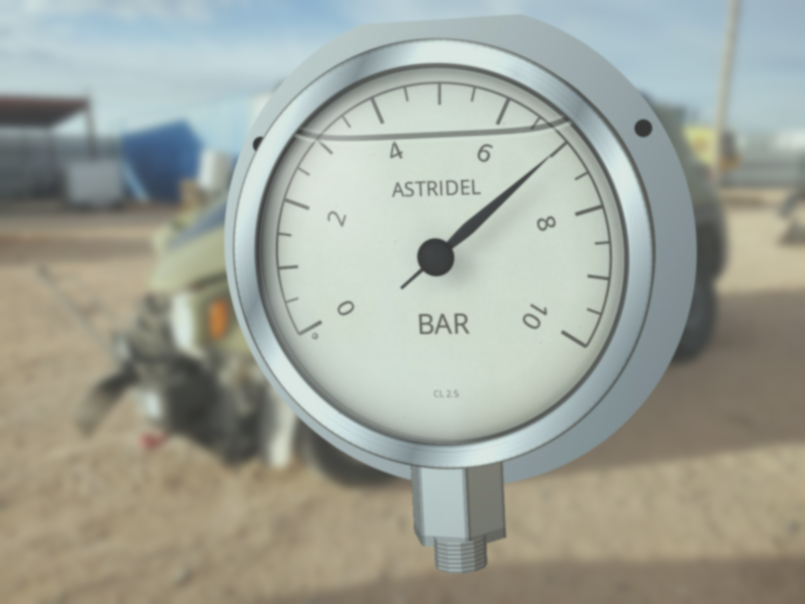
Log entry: 7 bar
